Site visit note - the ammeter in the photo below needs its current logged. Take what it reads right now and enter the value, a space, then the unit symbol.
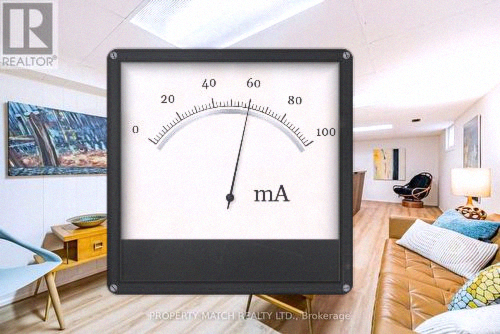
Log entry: 60 mA
